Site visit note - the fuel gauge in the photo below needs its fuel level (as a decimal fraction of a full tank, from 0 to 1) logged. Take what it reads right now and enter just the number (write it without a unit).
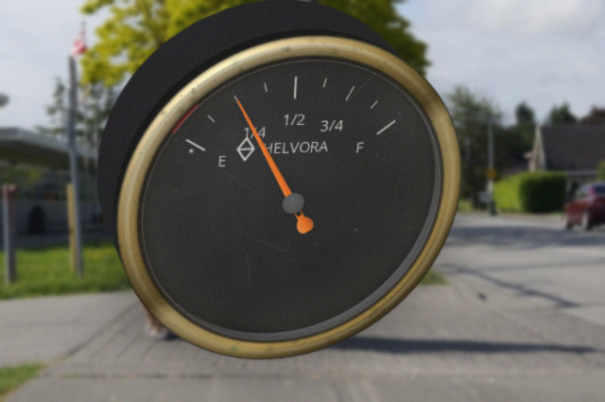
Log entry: 0.25
